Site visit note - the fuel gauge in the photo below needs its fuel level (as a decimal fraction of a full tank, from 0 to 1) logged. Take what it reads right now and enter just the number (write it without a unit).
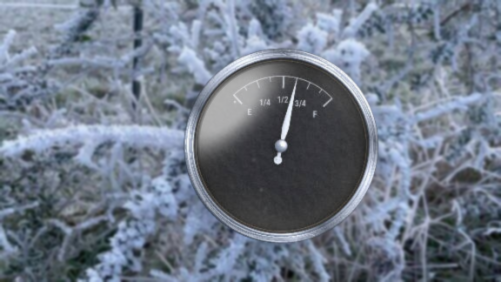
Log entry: 0.625
